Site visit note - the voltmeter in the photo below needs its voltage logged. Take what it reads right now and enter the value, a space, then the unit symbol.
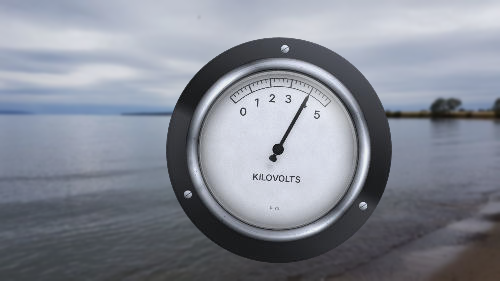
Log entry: 4 kV
